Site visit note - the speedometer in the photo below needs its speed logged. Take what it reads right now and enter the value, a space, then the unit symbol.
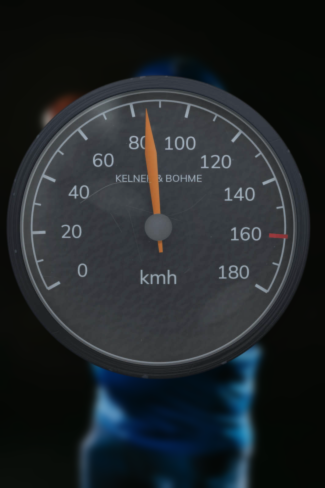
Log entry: 85 km/h
